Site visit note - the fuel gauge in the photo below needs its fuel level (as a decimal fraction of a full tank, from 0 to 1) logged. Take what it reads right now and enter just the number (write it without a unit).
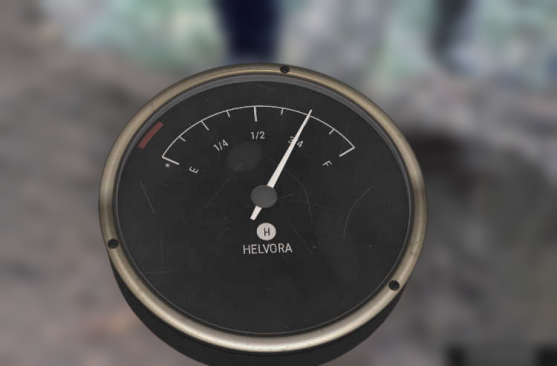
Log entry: 0.75
